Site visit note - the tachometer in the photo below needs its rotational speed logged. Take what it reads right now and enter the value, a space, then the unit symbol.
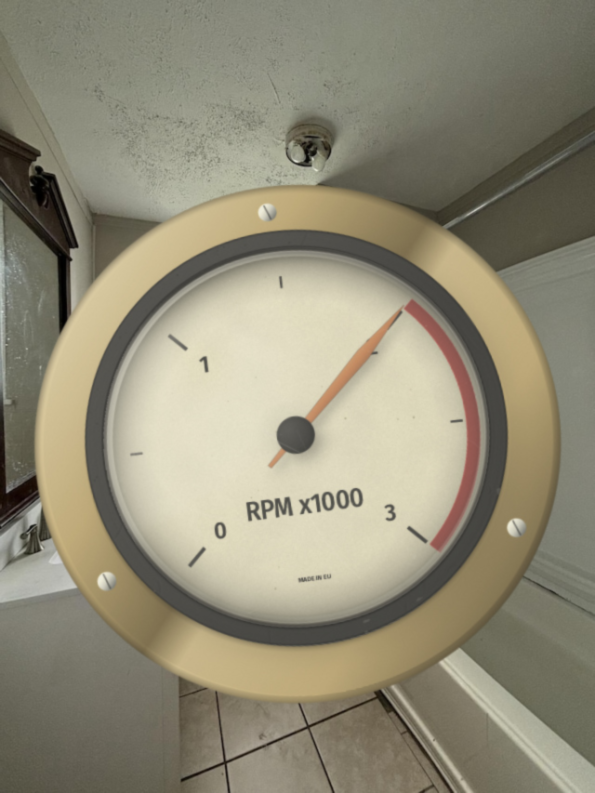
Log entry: 2000 rpm
